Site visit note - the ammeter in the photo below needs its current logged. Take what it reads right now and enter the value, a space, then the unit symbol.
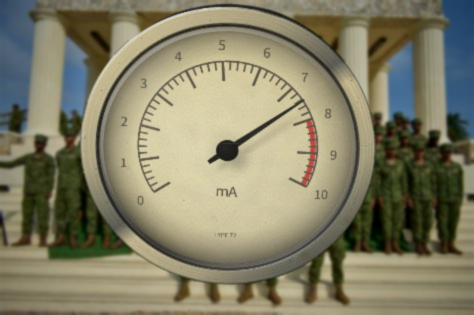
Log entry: 7.4 mA
